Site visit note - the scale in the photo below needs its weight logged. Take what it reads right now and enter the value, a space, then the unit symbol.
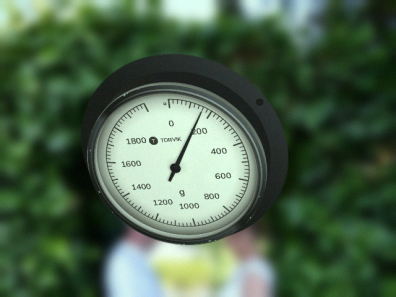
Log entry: 160 g
